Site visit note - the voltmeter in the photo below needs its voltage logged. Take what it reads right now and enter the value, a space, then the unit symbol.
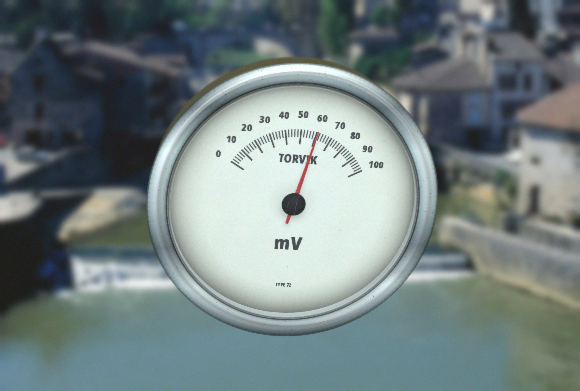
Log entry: 60 mV
